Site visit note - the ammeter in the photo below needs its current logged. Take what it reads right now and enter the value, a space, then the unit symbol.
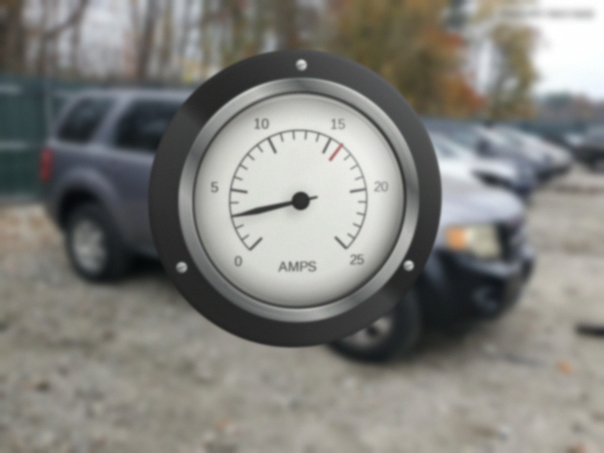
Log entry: 3 A
